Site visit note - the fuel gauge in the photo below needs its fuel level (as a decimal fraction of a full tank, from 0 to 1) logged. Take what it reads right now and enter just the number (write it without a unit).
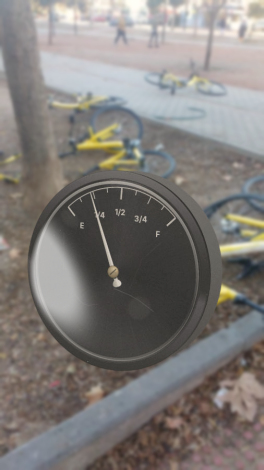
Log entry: 0.25
